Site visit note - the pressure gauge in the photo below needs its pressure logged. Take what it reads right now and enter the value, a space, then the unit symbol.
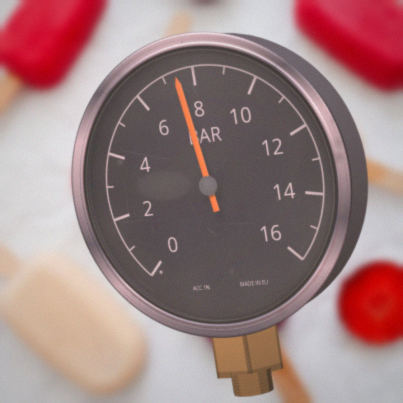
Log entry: 7.5 bar
